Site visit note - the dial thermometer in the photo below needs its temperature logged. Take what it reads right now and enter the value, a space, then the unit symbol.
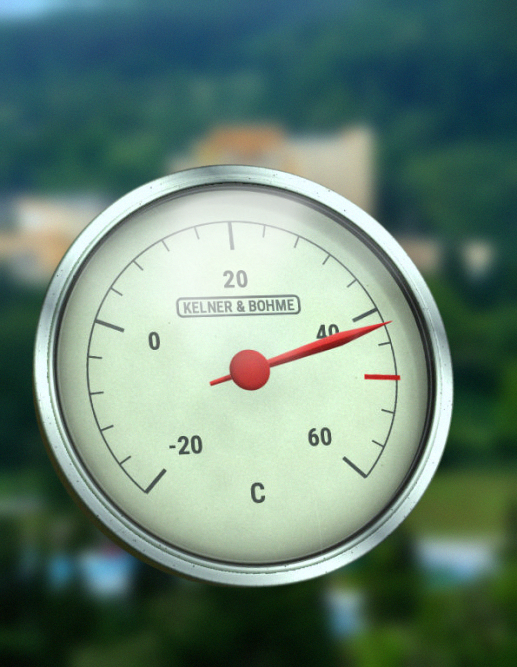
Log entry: 42 °C
